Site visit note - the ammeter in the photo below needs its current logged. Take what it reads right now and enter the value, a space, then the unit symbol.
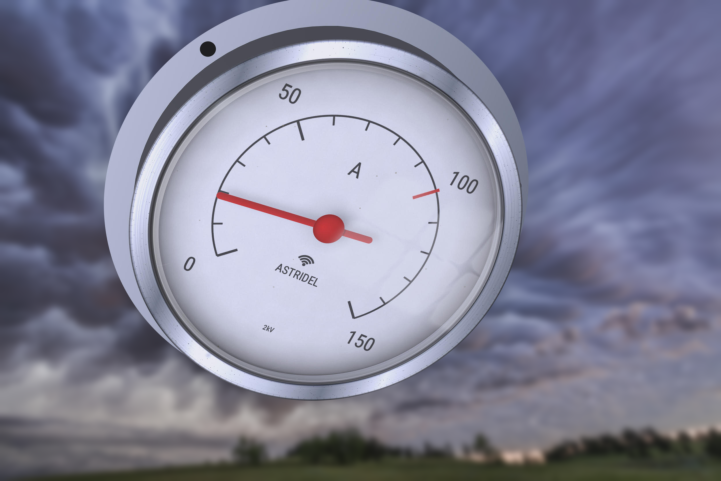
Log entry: 20 A
